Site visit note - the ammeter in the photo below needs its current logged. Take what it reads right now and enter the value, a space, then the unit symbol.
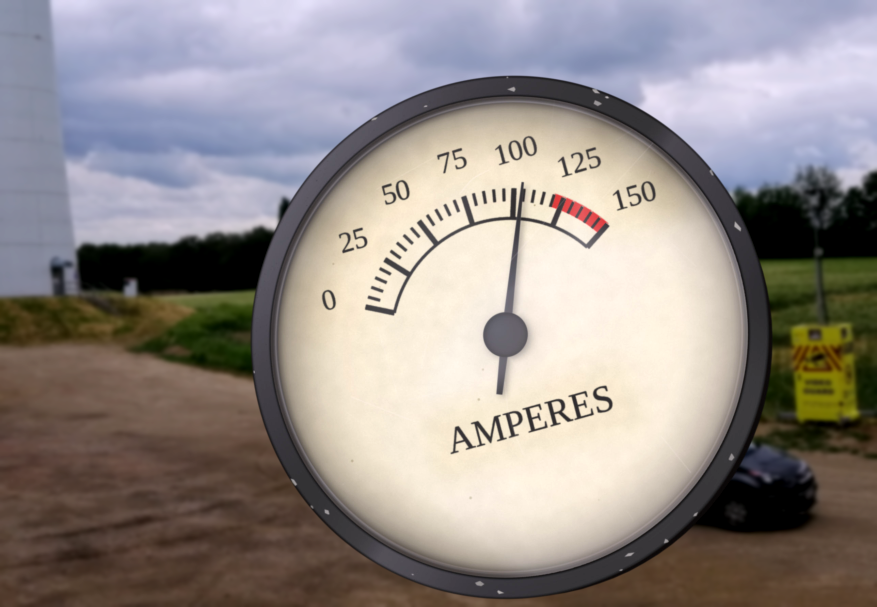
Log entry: 105 A
